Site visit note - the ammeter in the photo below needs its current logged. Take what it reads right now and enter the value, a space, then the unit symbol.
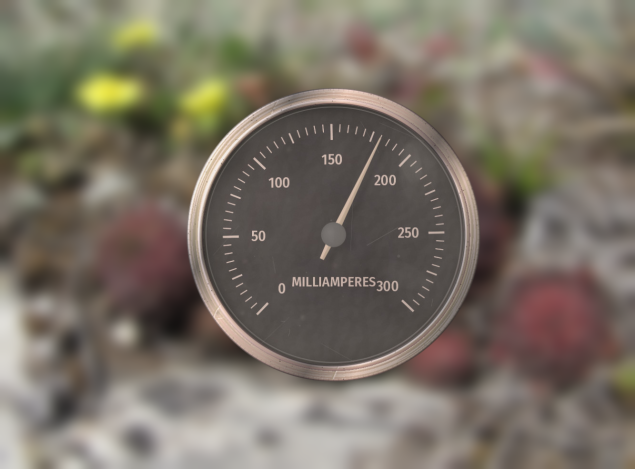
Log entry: 180 mA
